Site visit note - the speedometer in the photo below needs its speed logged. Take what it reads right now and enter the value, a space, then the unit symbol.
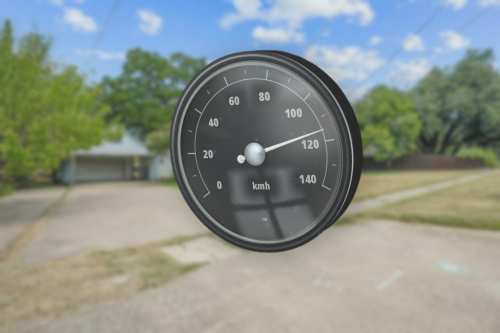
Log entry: 115 km/h
